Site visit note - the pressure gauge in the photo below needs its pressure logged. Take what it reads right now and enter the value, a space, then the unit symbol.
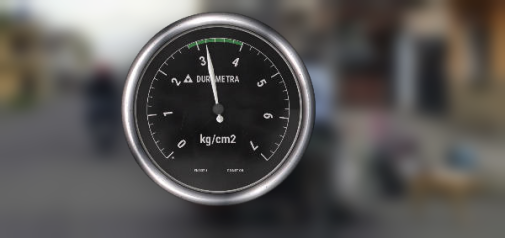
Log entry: 3.2 kg/cm²
